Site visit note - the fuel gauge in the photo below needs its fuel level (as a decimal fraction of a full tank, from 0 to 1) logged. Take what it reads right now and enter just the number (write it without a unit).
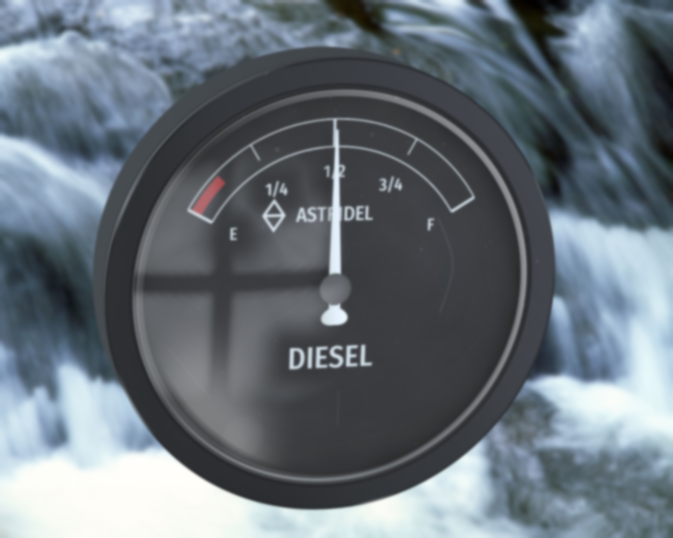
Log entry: 0.5
